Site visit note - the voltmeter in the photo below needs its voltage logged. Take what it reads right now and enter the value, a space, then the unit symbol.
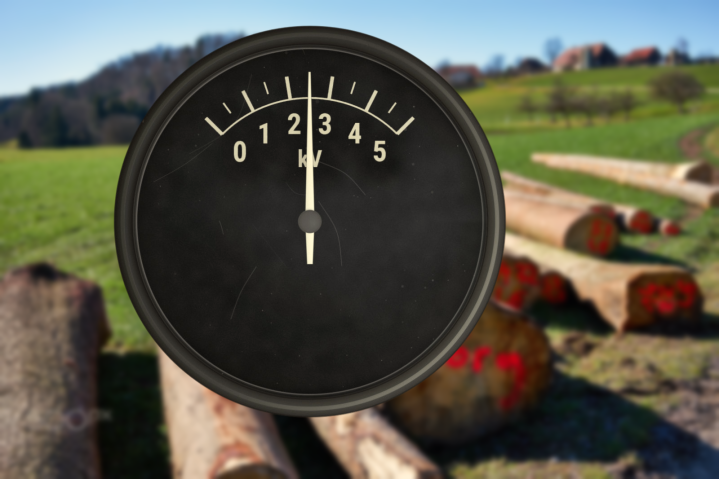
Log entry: 2.5 kV
